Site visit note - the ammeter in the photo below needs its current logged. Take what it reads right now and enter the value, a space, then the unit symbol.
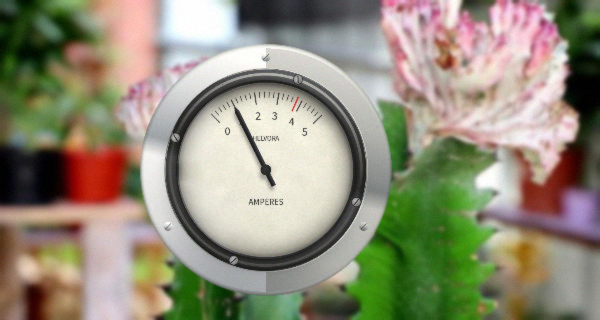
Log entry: 1 A
